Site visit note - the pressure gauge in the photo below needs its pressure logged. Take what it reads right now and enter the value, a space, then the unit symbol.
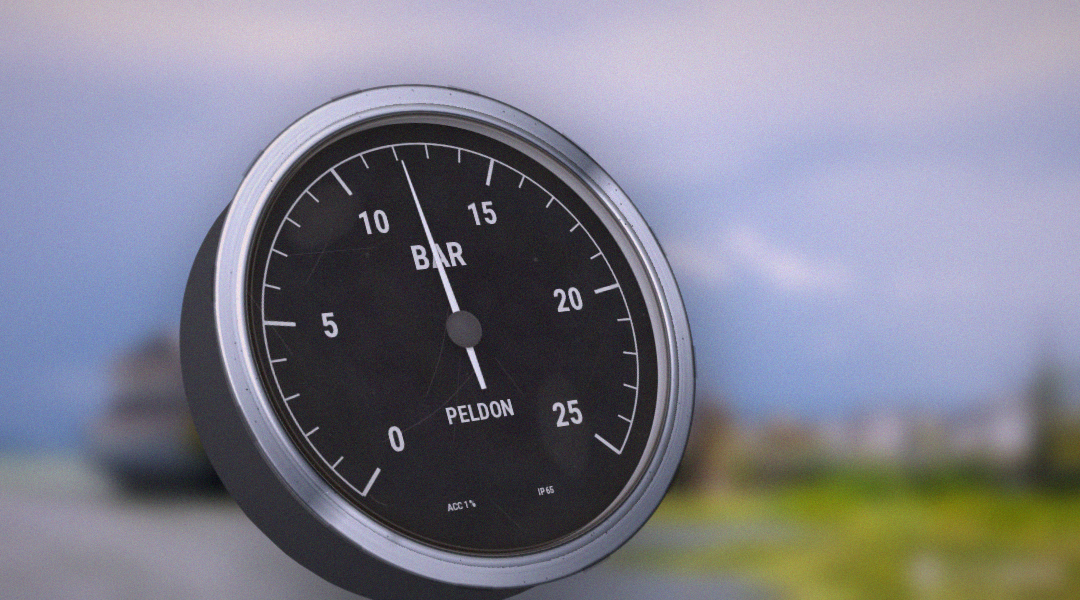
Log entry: 12 bar
